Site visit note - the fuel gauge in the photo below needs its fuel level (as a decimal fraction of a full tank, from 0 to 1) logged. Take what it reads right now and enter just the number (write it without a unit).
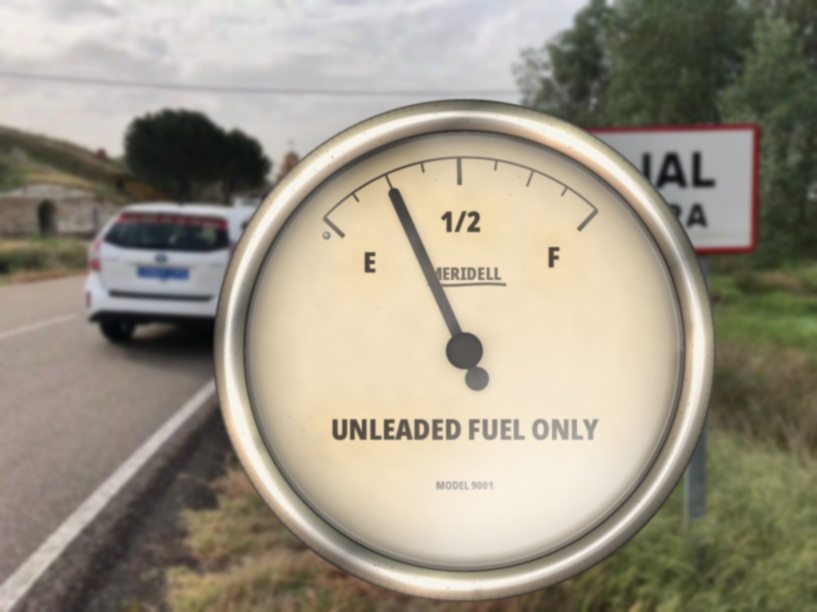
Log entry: 0.25
